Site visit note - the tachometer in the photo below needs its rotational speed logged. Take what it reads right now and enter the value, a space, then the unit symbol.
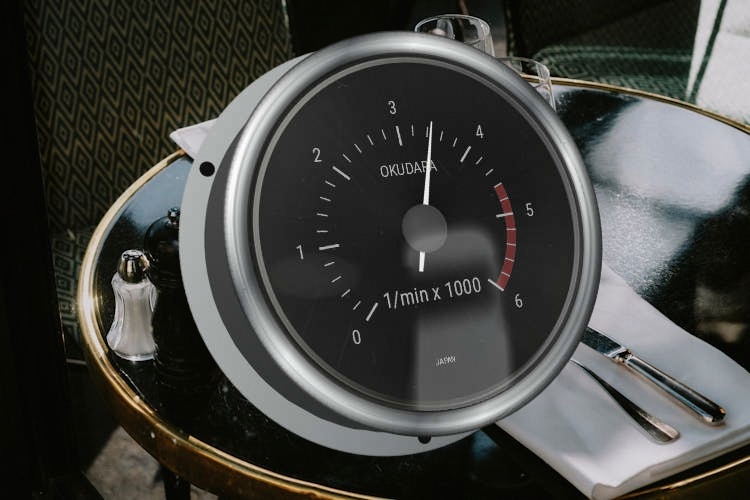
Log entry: 3400 rpm
